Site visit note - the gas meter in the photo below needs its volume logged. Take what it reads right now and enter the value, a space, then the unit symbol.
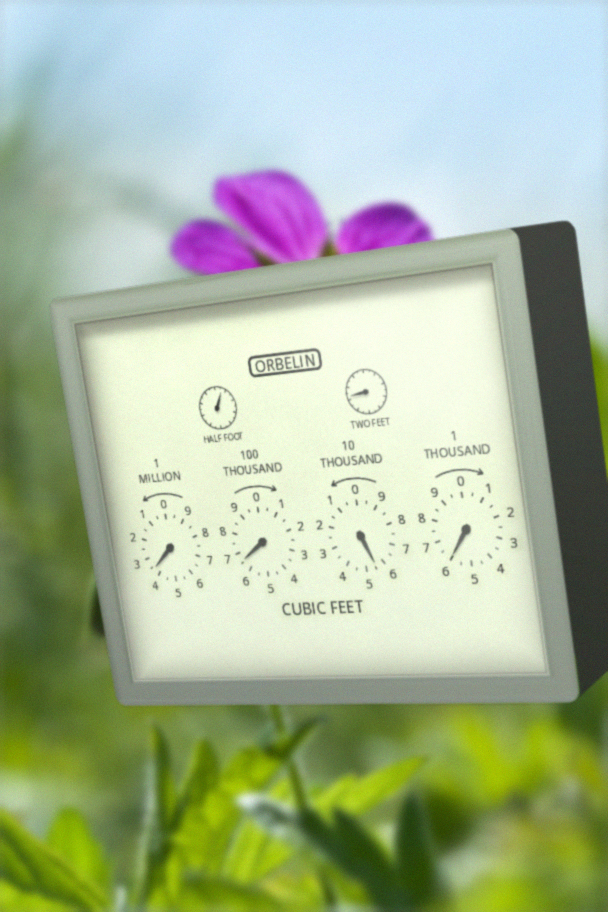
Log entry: 365600 ft³
